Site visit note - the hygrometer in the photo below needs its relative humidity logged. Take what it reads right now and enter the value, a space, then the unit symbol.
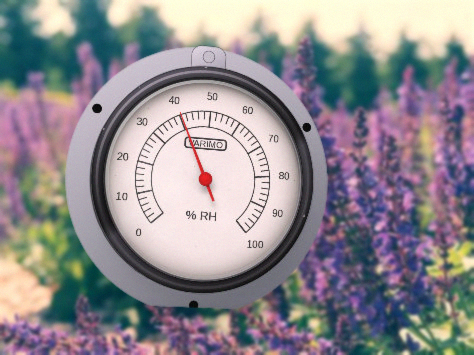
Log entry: 40 %
